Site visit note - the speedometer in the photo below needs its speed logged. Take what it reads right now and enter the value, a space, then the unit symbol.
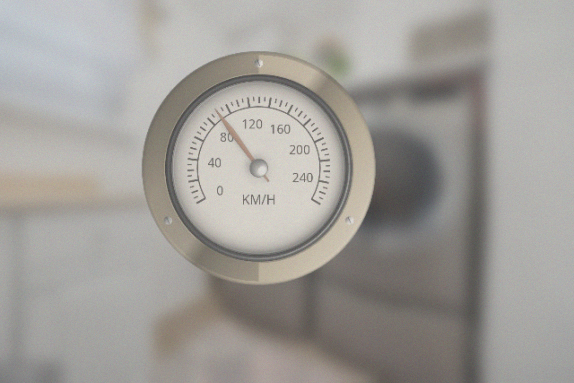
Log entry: 90 km/h
